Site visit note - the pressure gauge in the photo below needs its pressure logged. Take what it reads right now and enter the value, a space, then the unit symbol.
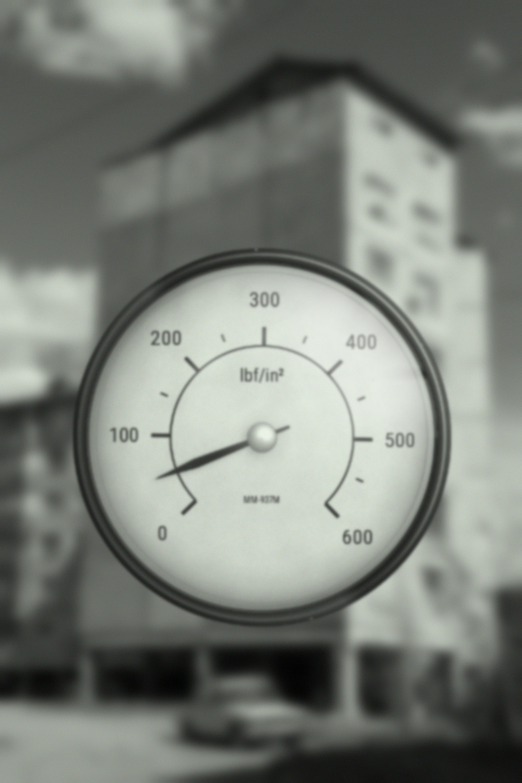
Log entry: 50 psi
